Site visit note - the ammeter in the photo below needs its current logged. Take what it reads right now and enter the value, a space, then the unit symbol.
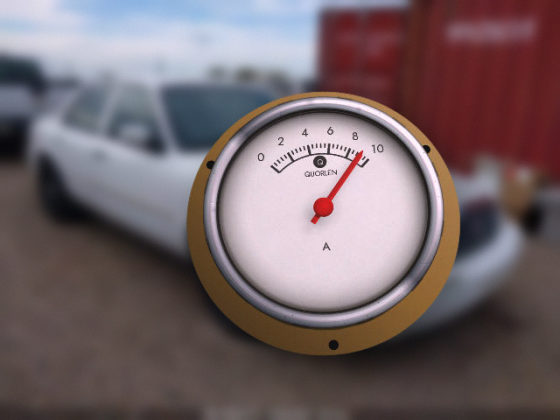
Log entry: 9.2 A
